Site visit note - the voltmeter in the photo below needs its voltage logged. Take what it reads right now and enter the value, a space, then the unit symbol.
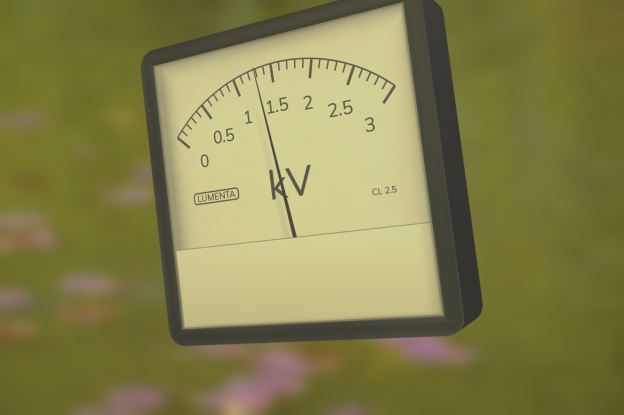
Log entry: 1.3 kV
